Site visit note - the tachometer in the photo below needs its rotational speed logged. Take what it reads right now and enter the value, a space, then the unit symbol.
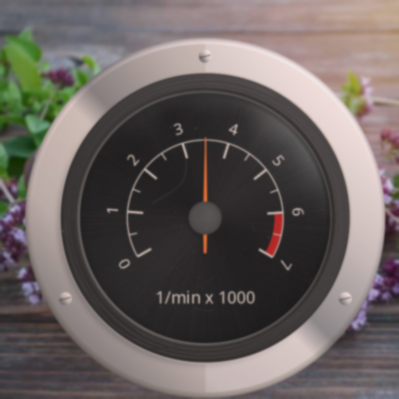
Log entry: 3500 rpm
